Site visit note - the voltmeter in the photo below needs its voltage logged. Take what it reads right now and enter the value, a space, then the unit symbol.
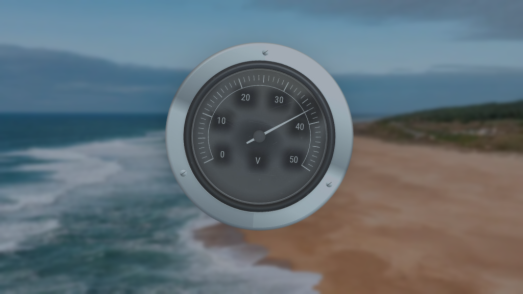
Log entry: 37 V
